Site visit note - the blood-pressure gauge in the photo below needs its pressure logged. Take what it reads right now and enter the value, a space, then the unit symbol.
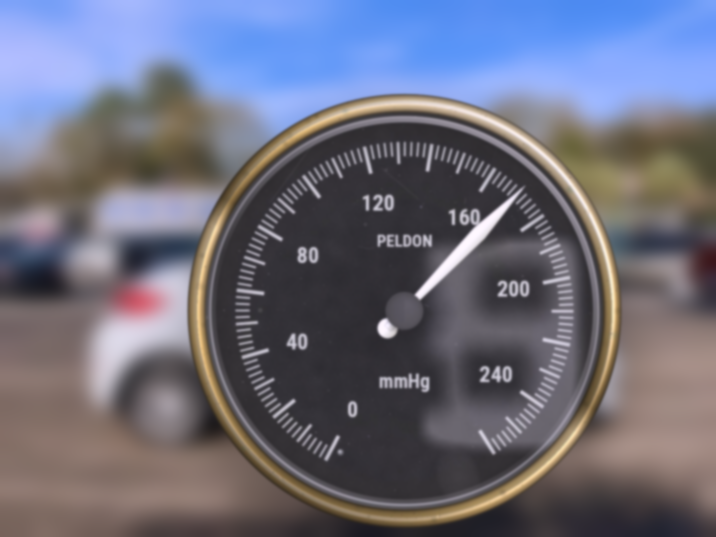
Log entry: 170 mmHg
